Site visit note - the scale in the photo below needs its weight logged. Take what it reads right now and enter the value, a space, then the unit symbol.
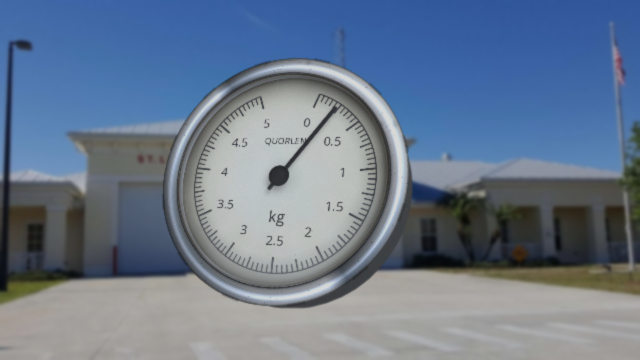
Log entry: 0.25 kg
